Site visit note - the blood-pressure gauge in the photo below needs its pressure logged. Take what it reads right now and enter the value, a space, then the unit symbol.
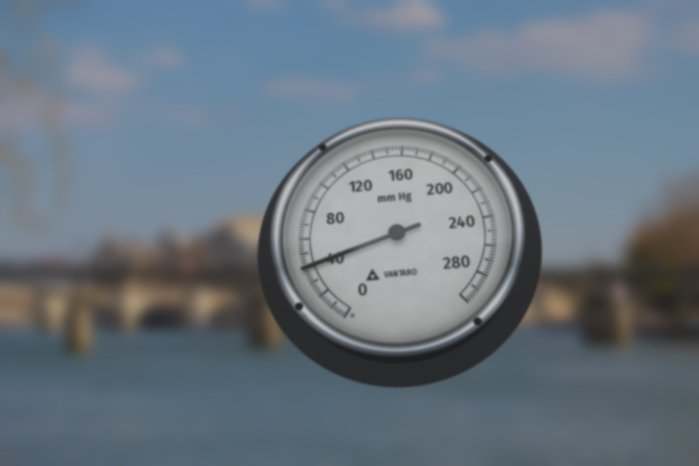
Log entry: 40 mmHg
